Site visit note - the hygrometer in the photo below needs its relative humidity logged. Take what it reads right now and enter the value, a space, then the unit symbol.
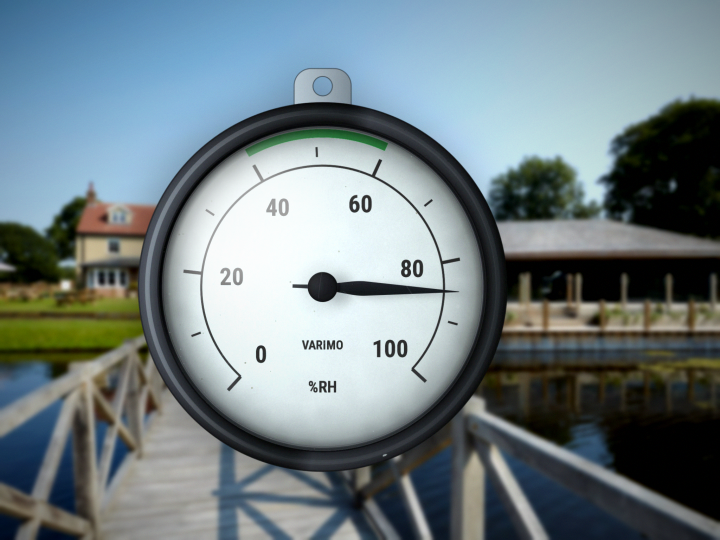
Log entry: 85 %
